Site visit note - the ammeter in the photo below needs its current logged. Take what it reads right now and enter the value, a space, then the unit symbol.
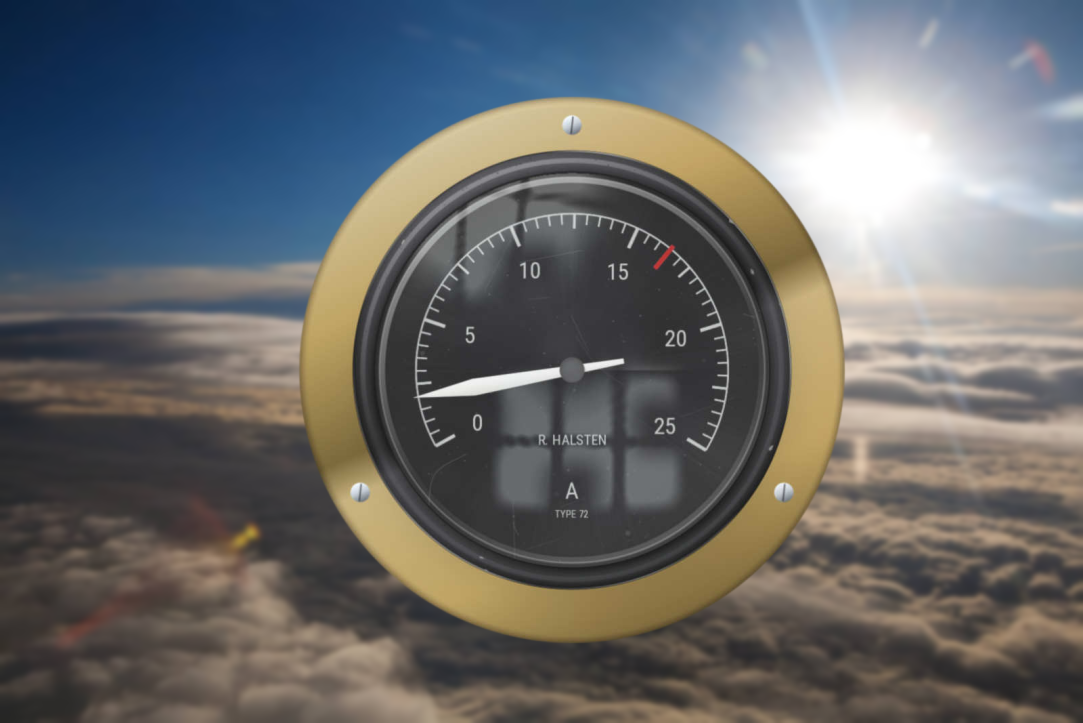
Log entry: 2 A
